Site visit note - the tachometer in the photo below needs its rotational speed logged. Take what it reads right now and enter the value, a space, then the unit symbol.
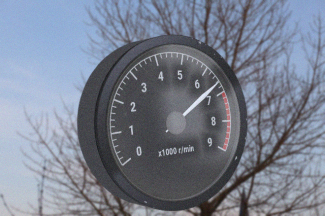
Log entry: 6600 rpm
